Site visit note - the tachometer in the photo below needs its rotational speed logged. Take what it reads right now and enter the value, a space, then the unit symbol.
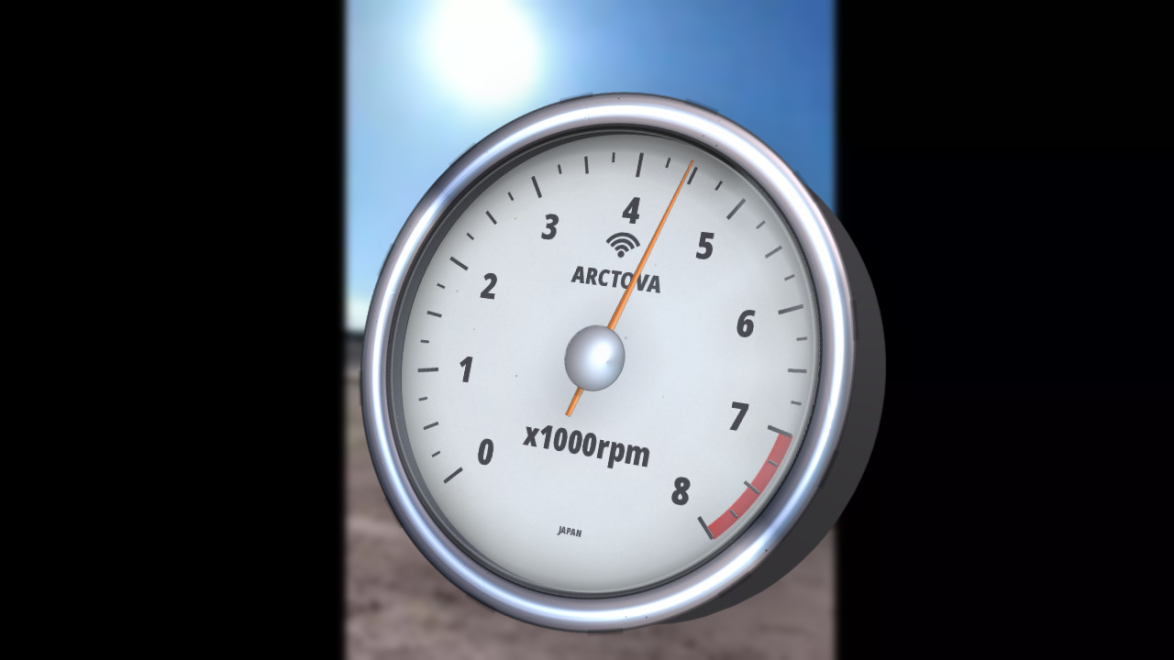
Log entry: 4500 rpm
